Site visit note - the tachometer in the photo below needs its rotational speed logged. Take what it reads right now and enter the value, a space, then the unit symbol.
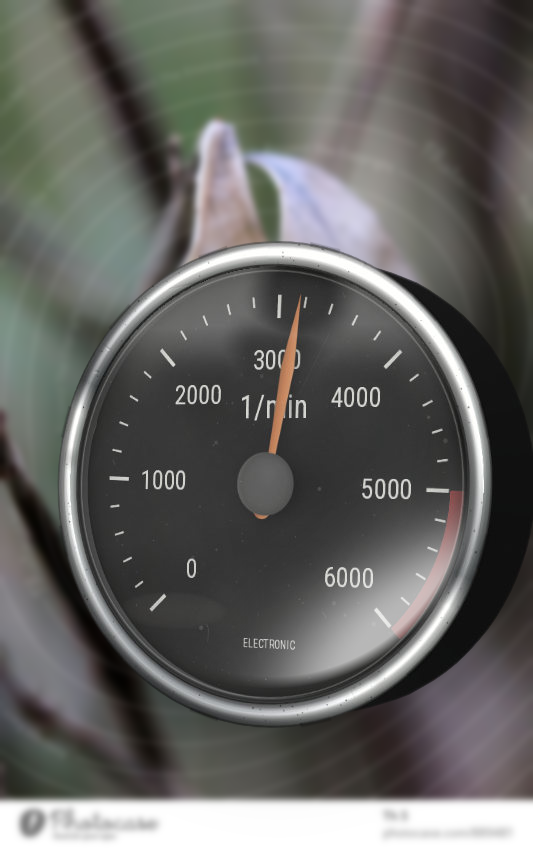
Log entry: 3200 rpm
